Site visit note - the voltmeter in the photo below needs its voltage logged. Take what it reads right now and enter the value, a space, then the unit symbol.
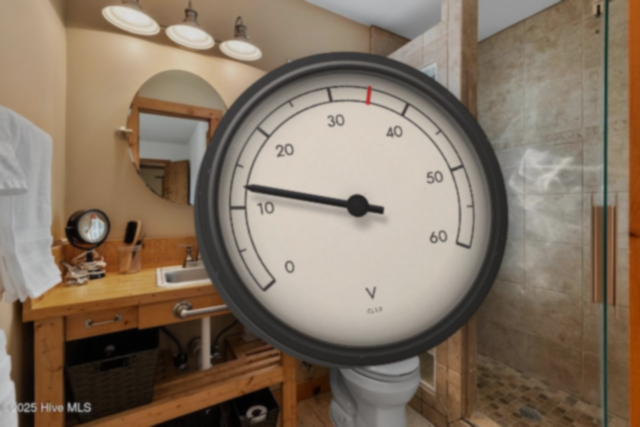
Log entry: 12.5 V
